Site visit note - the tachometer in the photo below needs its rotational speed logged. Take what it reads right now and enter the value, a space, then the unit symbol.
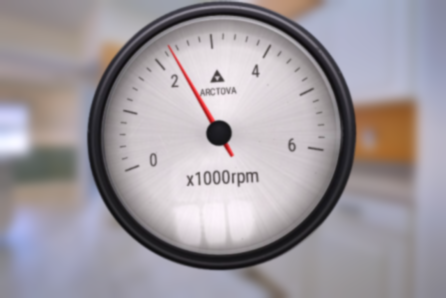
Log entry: 2300 rpm
